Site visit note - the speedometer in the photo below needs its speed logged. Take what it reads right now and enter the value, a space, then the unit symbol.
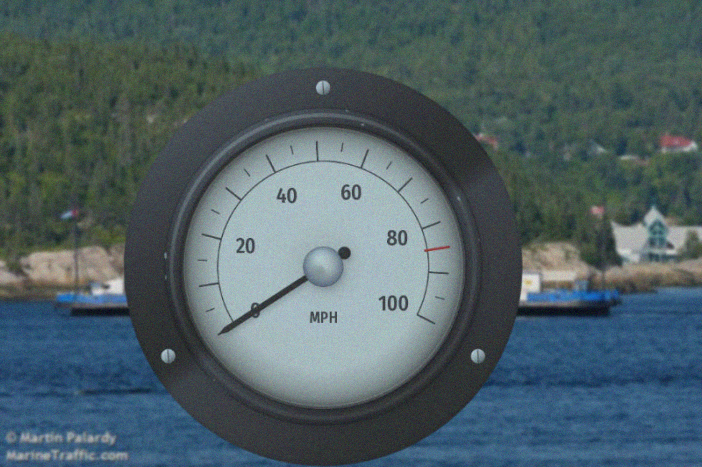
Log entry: 0 mph
